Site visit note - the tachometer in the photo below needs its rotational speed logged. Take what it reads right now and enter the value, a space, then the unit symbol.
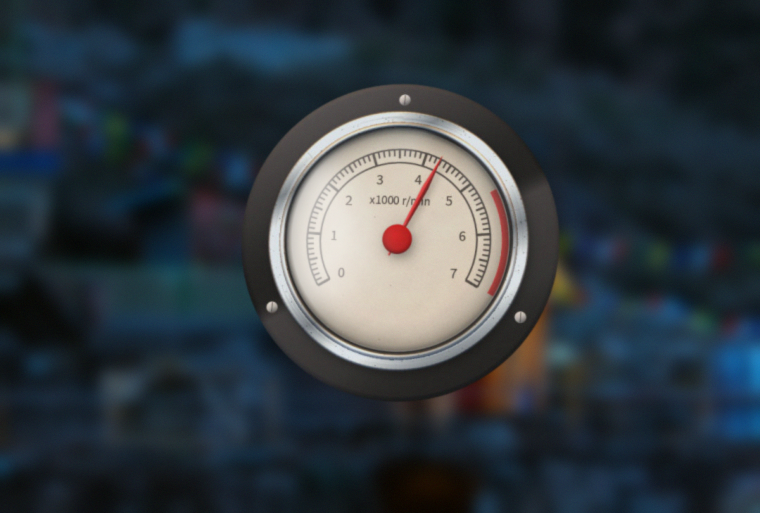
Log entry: 4300 rpm
